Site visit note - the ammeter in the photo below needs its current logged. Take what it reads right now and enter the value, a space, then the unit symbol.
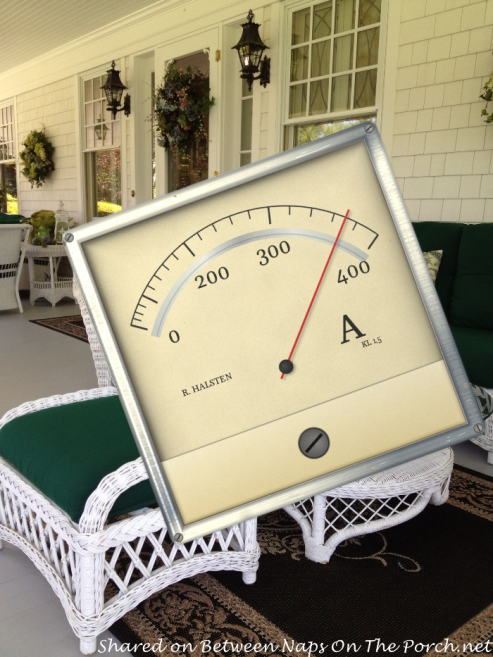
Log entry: 370 A
